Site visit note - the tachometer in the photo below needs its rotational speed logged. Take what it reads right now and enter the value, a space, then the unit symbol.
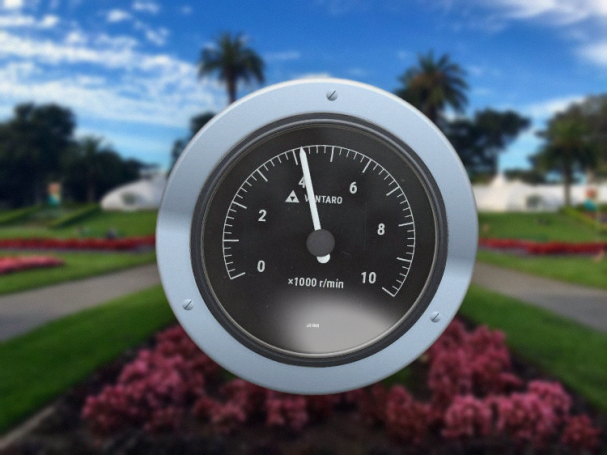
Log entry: 4200 rpm
